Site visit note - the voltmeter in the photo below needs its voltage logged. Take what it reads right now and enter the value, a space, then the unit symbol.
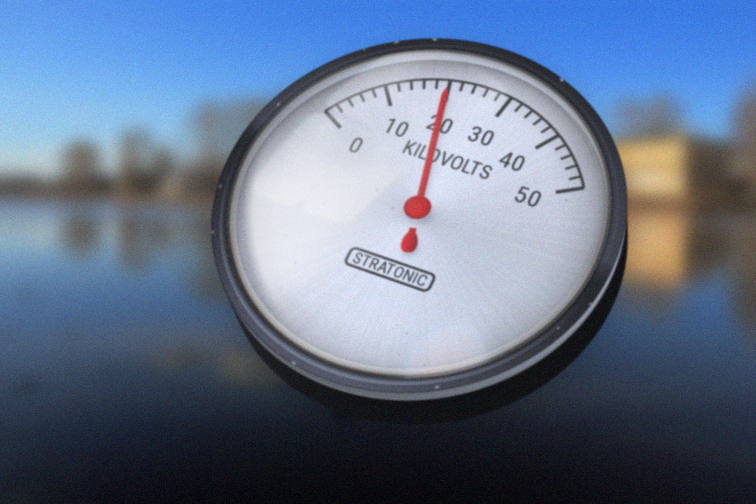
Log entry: 20 kV
